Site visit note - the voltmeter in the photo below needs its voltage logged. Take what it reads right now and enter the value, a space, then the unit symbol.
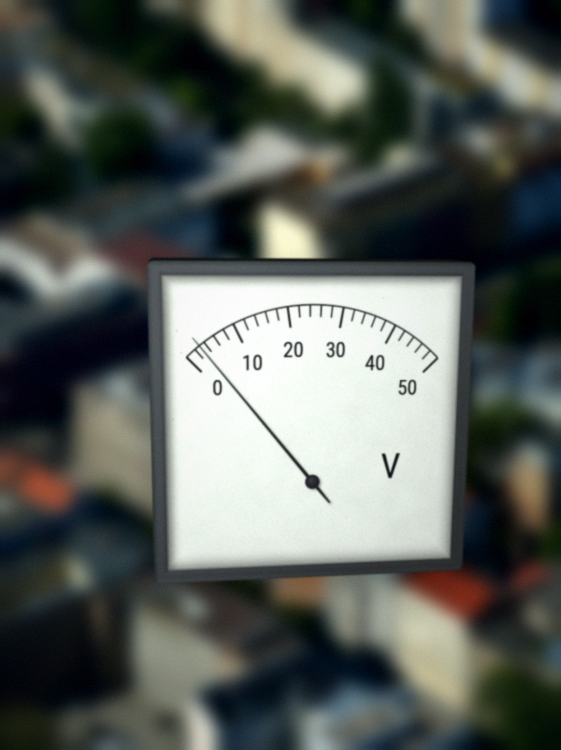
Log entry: 3 V
